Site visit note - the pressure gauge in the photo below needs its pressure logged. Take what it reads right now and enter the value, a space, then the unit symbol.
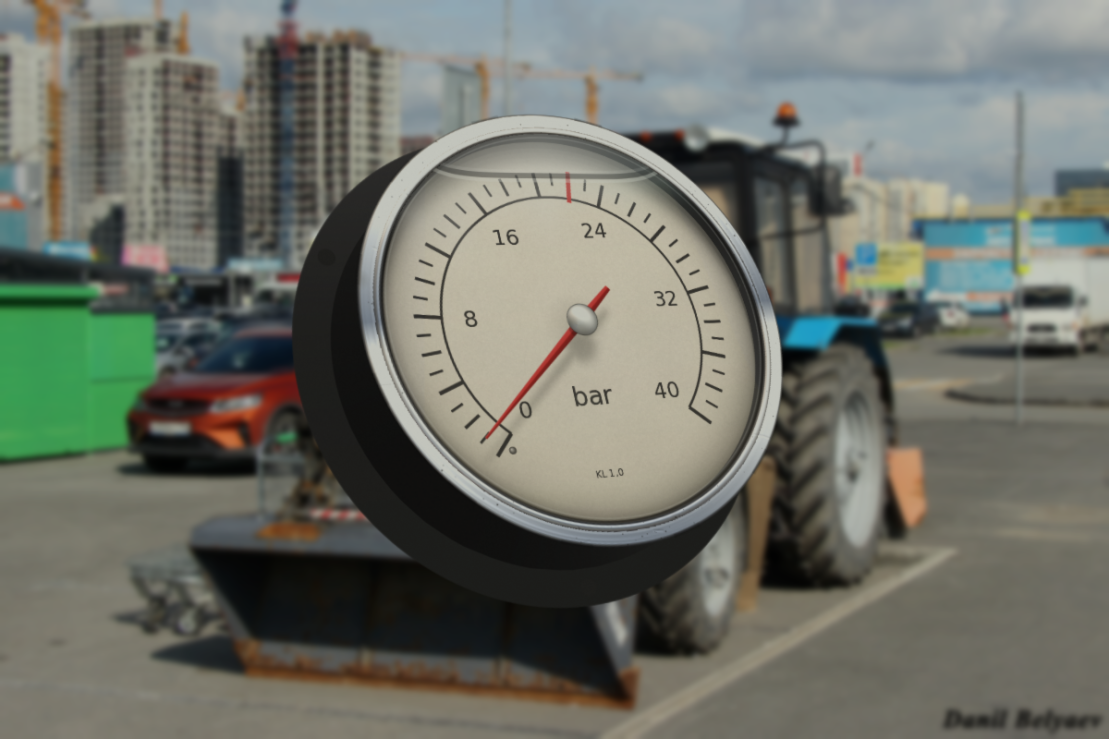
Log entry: 1 bar
